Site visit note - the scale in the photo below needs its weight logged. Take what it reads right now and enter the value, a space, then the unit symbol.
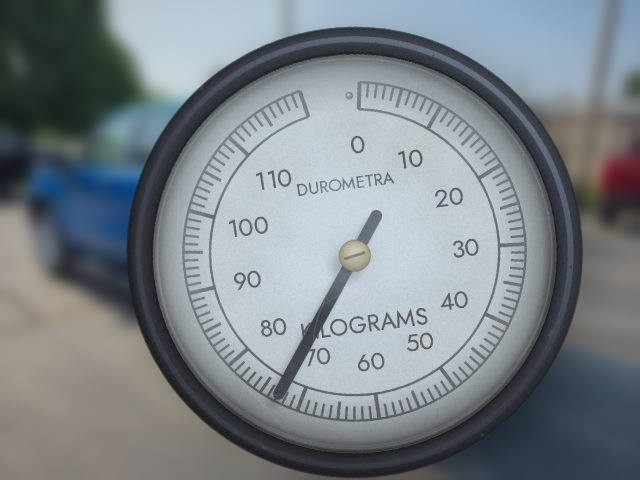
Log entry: 73 kg
